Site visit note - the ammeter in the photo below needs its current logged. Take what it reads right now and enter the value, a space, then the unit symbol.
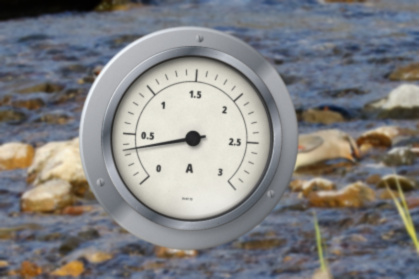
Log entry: 0.35 A
